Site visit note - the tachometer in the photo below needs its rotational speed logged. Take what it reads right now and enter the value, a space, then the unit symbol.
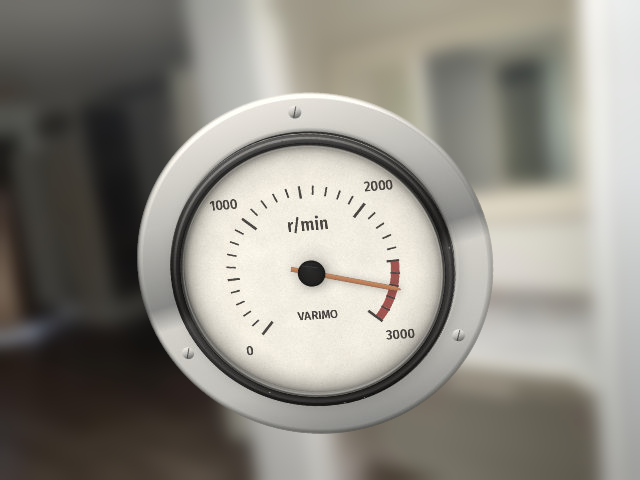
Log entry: 2700 rpm
